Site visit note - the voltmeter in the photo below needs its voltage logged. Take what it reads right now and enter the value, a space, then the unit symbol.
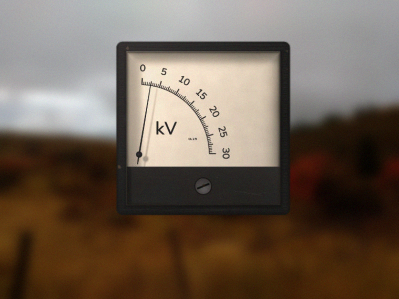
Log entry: 2.5 kV
